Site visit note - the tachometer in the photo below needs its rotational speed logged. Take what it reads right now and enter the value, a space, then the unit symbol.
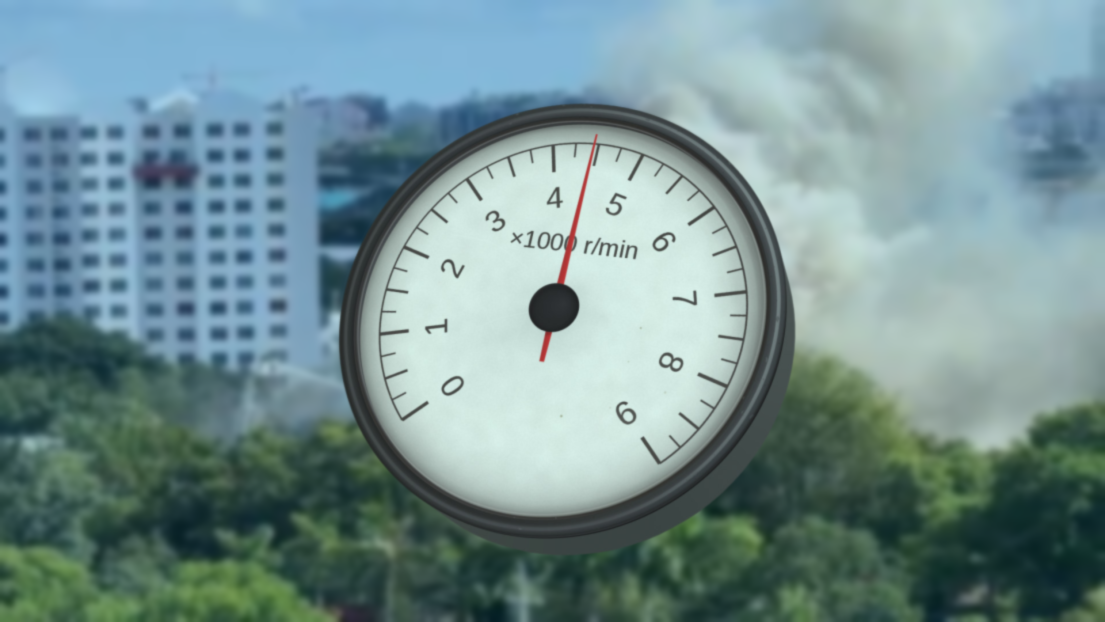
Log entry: 4500 rpm
